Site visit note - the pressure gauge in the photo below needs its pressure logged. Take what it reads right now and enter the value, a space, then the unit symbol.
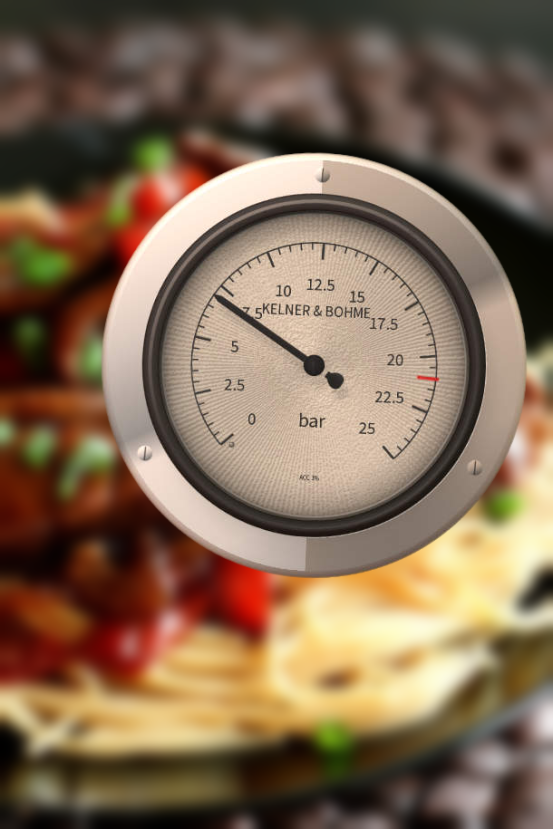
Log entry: 7 bar
